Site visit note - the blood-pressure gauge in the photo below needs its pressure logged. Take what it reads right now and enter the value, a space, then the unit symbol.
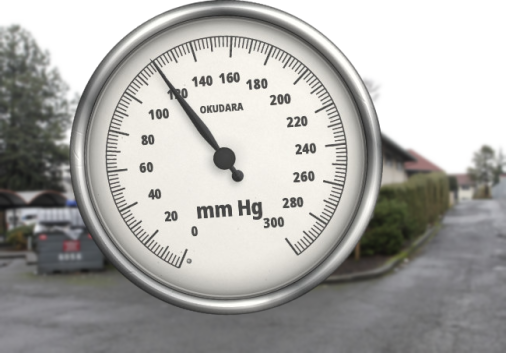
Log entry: 120 mmHg
